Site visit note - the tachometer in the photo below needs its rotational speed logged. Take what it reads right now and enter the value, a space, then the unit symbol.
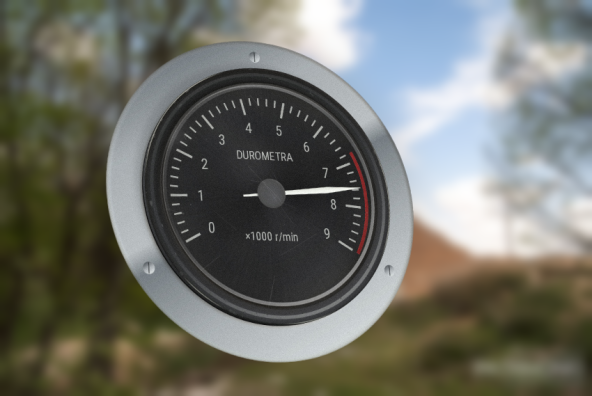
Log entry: 7600 rpm
